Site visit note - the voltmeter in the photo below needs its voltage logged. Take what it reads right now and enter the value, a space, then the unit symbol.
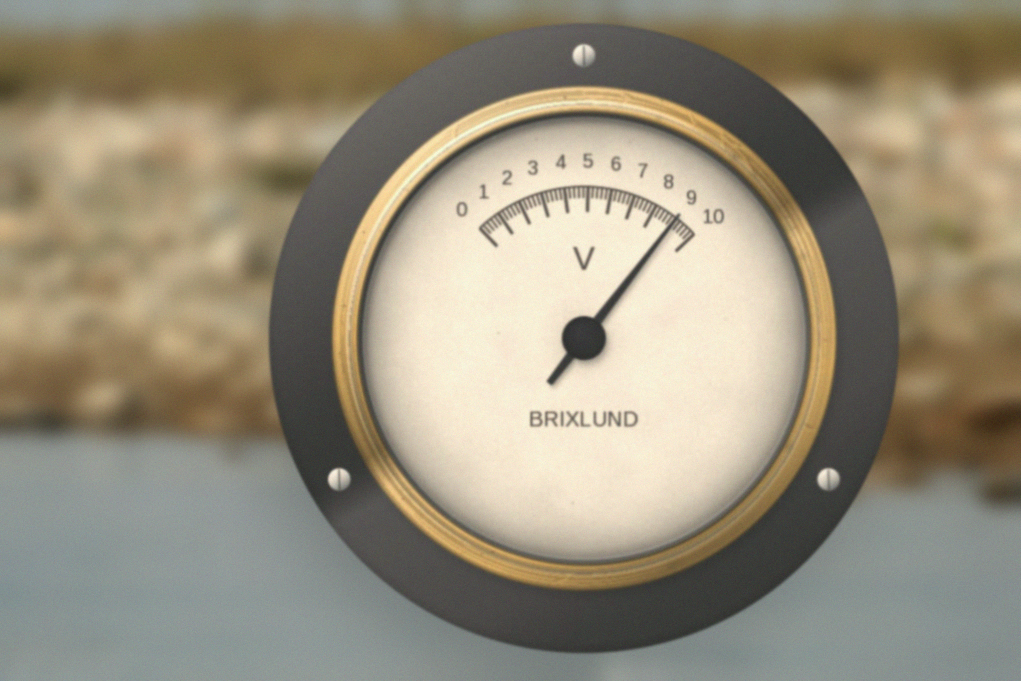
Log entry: 9 V
